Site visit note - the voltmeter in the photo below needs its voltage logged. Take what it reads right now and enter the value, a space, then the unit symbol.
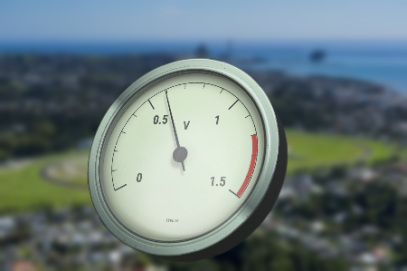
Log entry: 0.6 V
